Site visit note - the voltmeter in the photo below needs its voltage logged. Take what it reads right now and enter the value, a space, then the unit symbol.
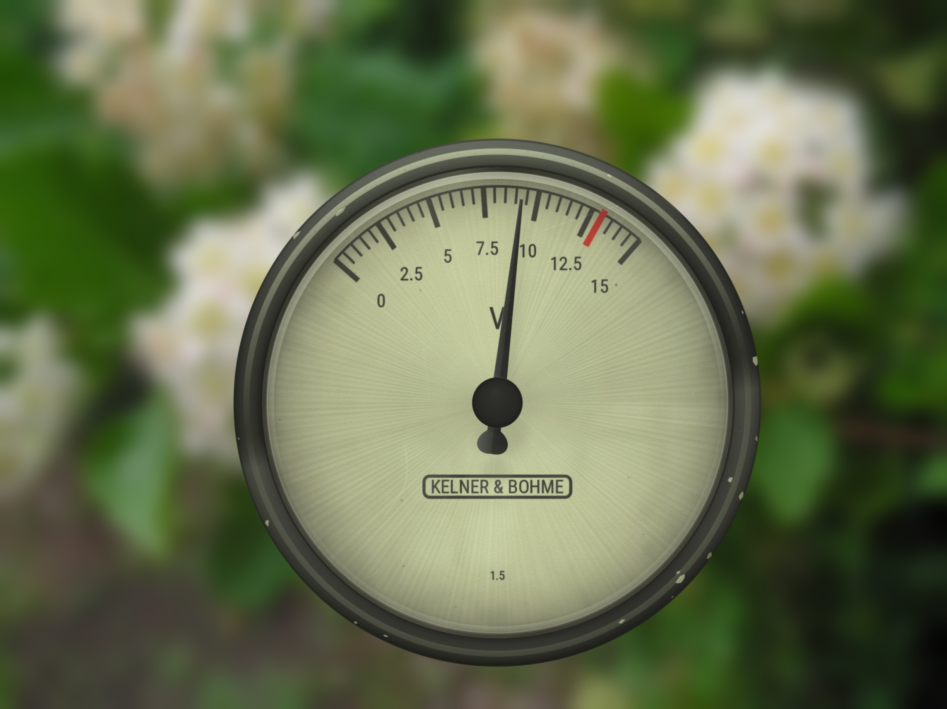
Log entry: 9.25 V
